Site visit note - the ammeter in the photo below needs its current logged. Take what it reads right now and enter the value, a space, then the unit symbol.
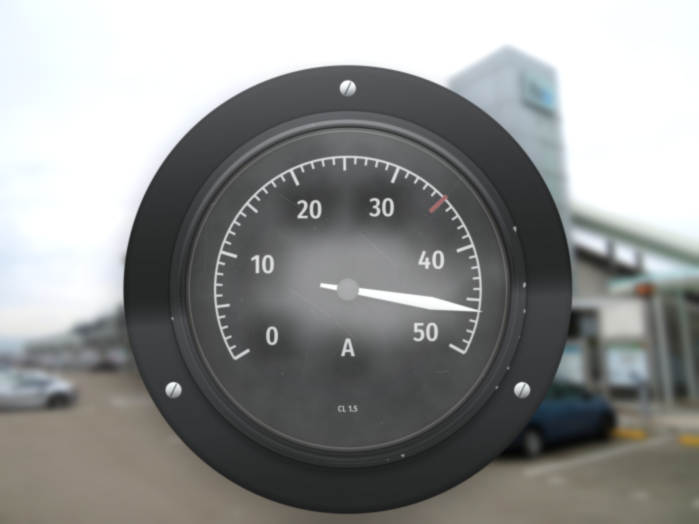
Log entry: 46 A
